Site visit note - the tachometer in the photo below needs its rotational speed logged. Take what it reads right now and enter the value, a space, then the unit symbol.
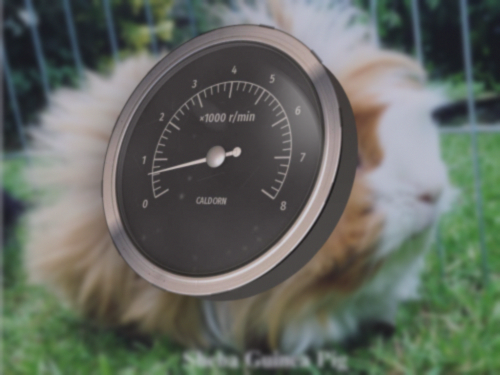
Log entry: 600 rpm
